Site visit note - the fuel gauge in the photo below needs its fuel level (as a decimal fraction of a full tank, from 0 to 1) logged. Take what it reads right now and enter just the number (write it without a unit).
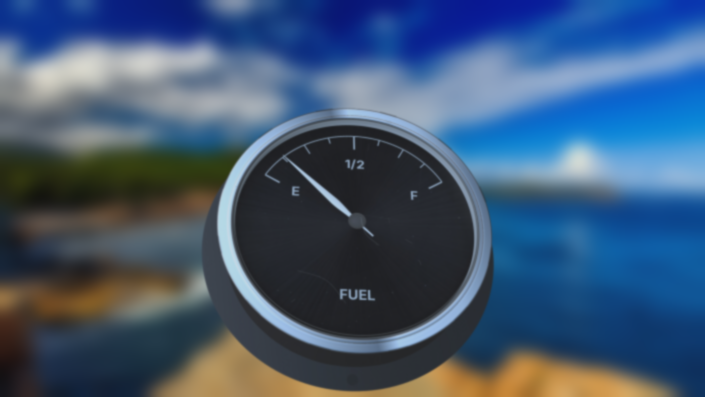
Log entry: 0.125
